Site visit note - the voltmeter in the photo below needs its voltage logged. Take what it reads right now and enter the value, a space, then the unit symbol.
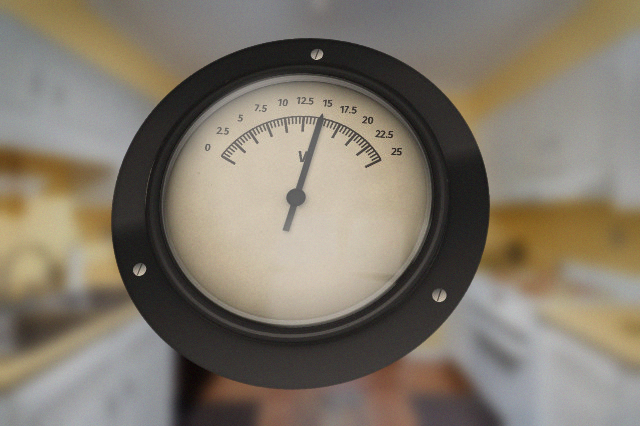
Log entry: 15 V
